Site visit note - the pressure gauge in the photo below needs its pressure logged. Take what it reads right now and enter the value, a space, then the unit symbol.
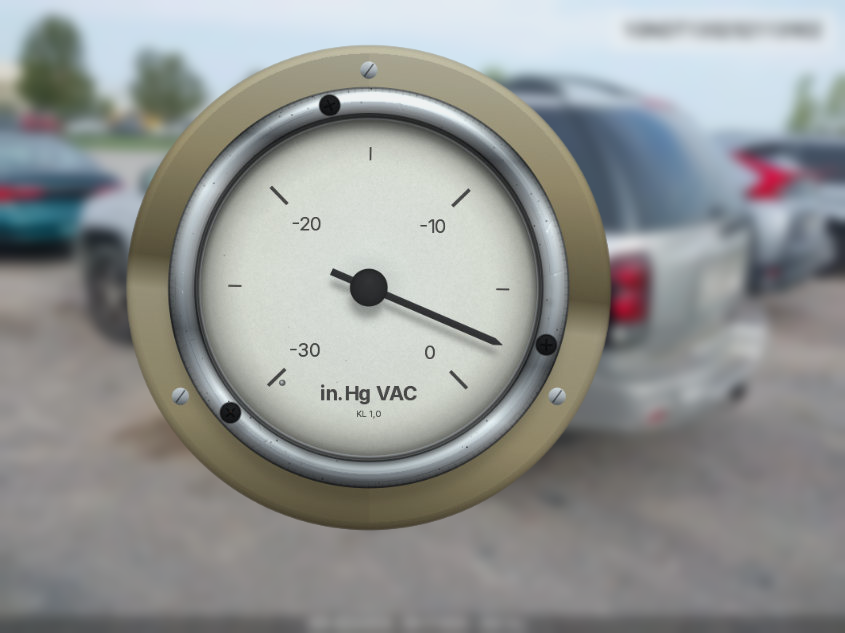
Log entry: -2.5 inHg
